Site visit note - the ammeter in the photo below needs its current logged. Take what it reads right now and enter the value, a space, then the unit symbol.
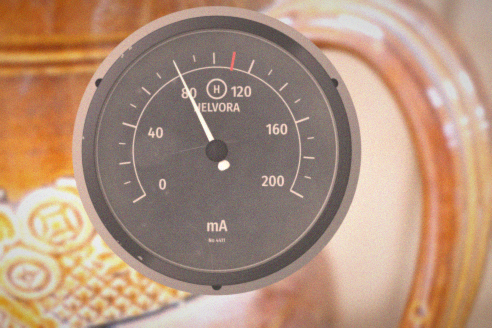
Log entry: 80 mA
